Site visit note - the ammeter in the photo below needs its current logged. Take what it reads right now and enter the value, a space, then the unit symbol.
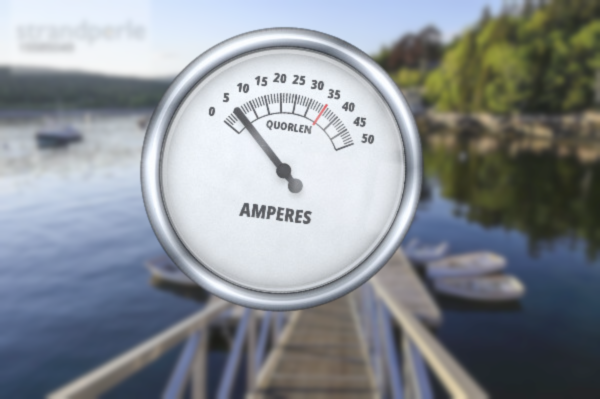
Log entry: 5 A
